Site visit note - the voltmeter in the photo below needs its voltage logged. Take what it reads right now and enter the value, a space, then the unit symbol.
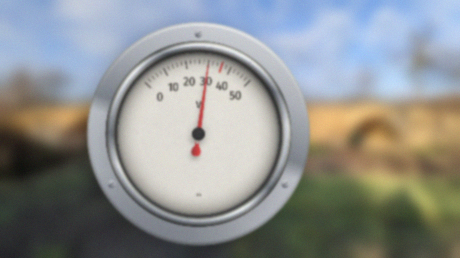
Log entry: 30 V
